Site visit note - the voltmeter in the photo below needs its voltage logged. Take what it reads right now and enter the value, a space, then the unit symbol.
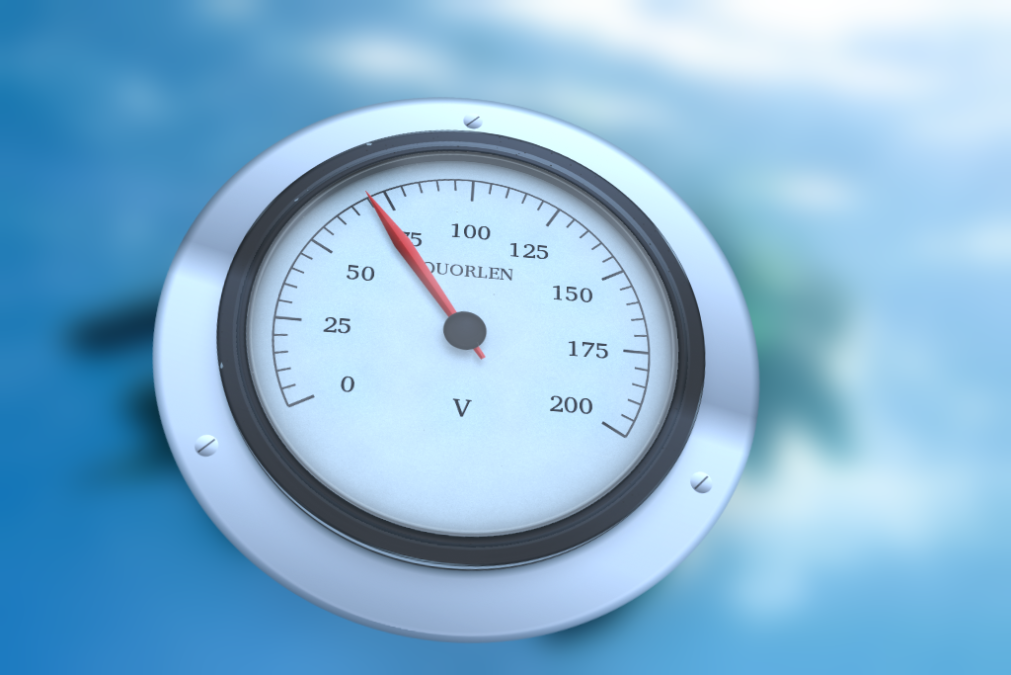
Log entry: 70 V
